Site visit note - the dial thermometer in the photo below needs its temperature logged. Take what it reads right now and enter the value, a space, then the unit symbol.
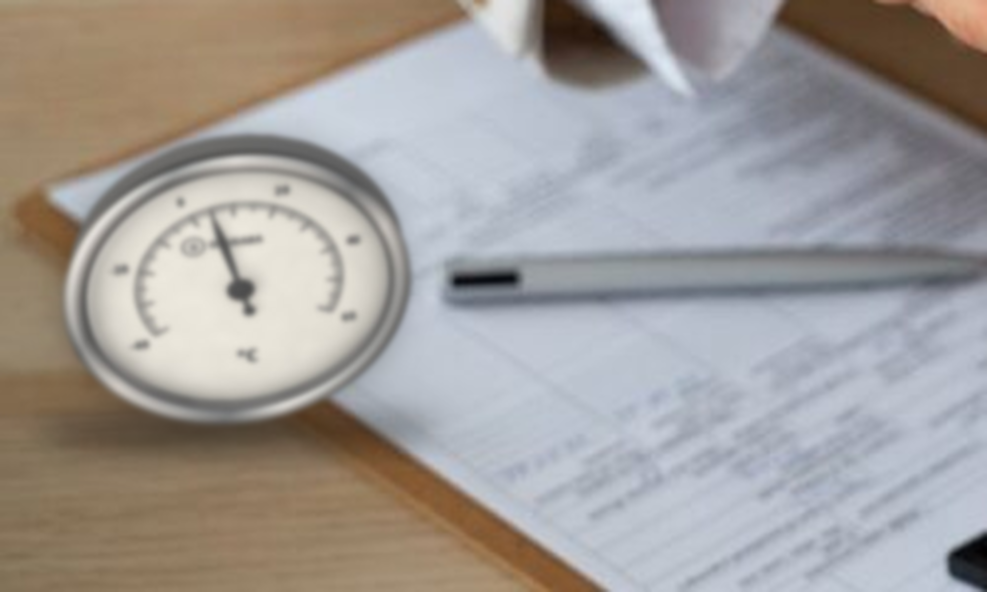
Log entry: 5 °C
